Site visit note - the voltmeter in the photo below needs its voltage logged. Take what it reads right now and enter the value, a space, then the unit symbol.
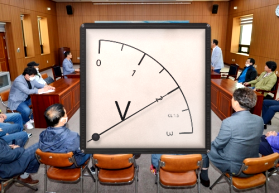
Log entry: 2 V
